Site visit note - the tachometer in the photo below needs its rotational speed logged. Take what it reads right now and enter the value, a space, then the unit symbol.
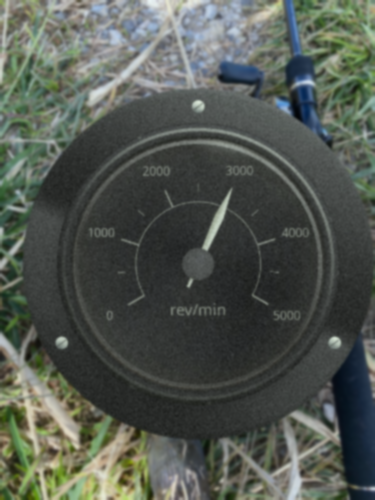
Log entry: 3000 rpm
